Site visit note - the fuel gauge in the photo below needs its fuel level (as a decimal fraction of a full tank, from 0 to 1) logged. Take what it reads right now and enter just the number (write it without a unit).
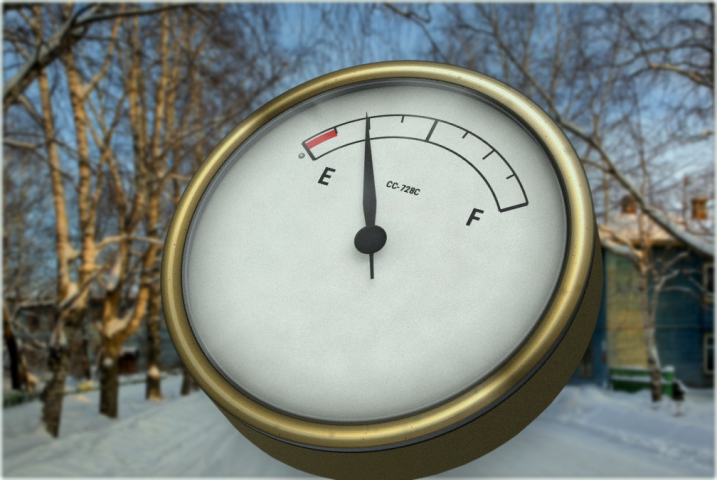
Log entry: 0.25
